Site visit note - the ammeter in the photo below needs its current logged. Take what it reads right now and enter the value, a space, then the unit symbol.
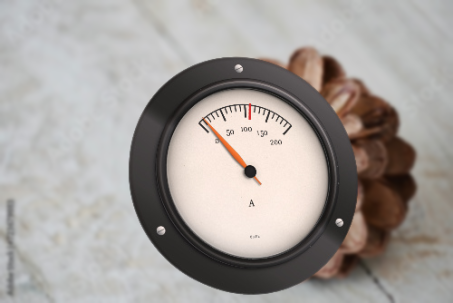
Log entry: 10 A
